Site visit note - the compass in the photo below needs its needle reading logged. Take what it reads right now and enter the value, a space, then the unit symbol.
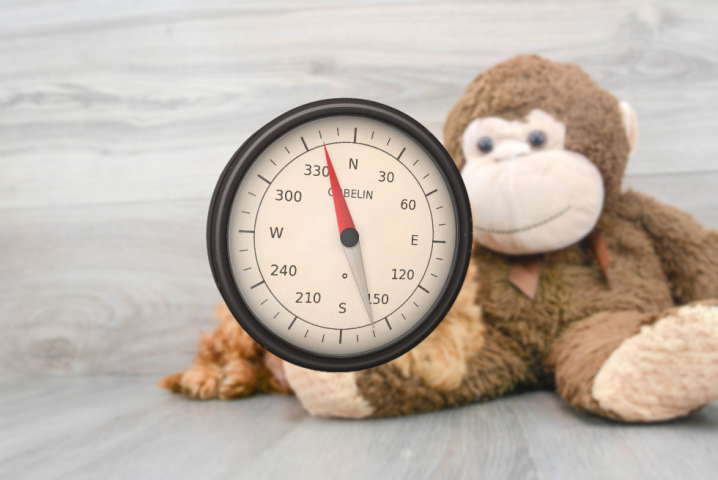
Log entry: 340 °
